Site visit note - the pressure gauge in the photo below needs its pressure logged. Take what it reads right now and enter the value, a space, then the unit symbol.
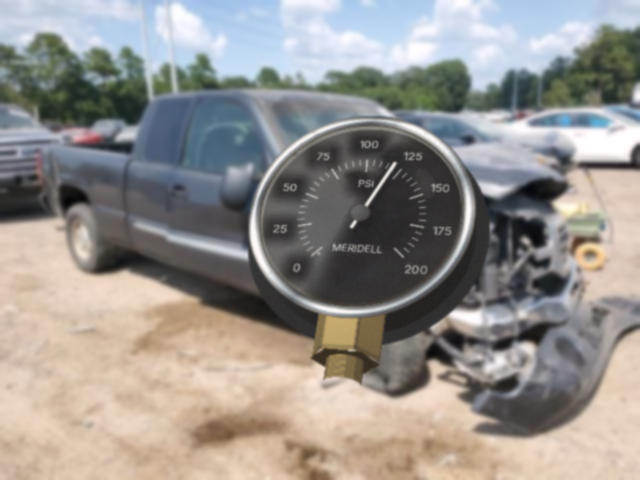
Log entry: 120 psi
